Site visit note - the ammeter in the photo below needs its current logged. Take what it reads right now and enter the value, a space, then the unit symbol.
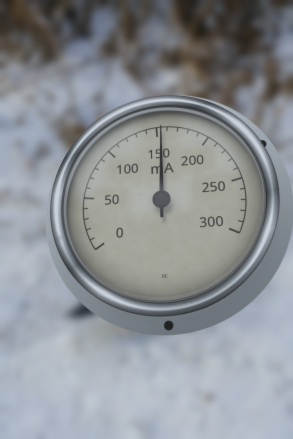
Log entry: 155 mA
